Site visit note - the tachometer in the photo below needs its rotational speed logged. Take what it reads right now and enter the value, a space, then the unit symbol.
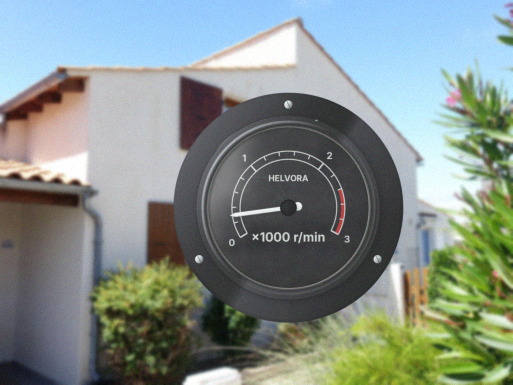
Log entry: 300 rpm
